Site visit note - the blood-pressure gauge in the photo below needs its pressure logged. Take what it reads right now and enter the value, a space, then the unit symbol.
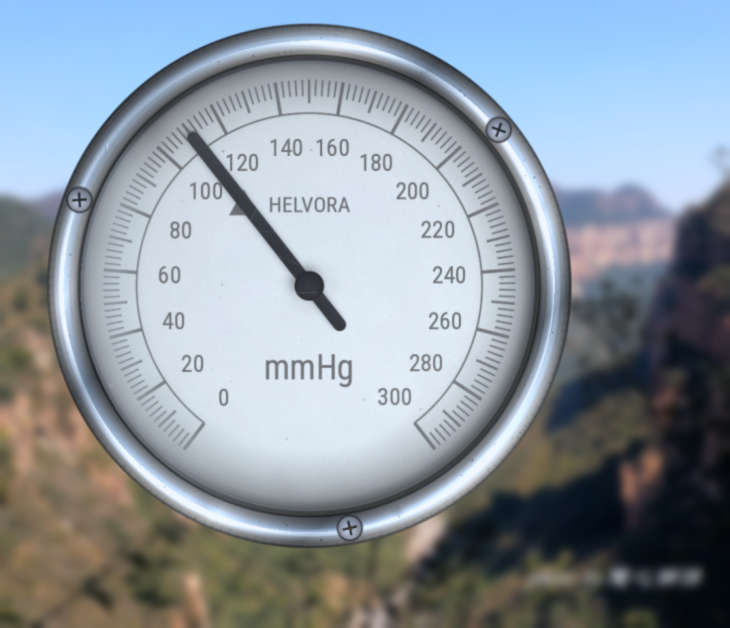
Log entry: 110 mmHg
